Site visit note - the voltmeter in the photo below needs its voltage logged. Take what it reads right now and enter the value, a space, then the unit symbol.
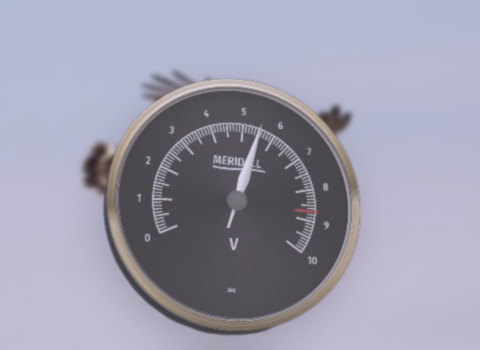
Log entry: 5.5 V
